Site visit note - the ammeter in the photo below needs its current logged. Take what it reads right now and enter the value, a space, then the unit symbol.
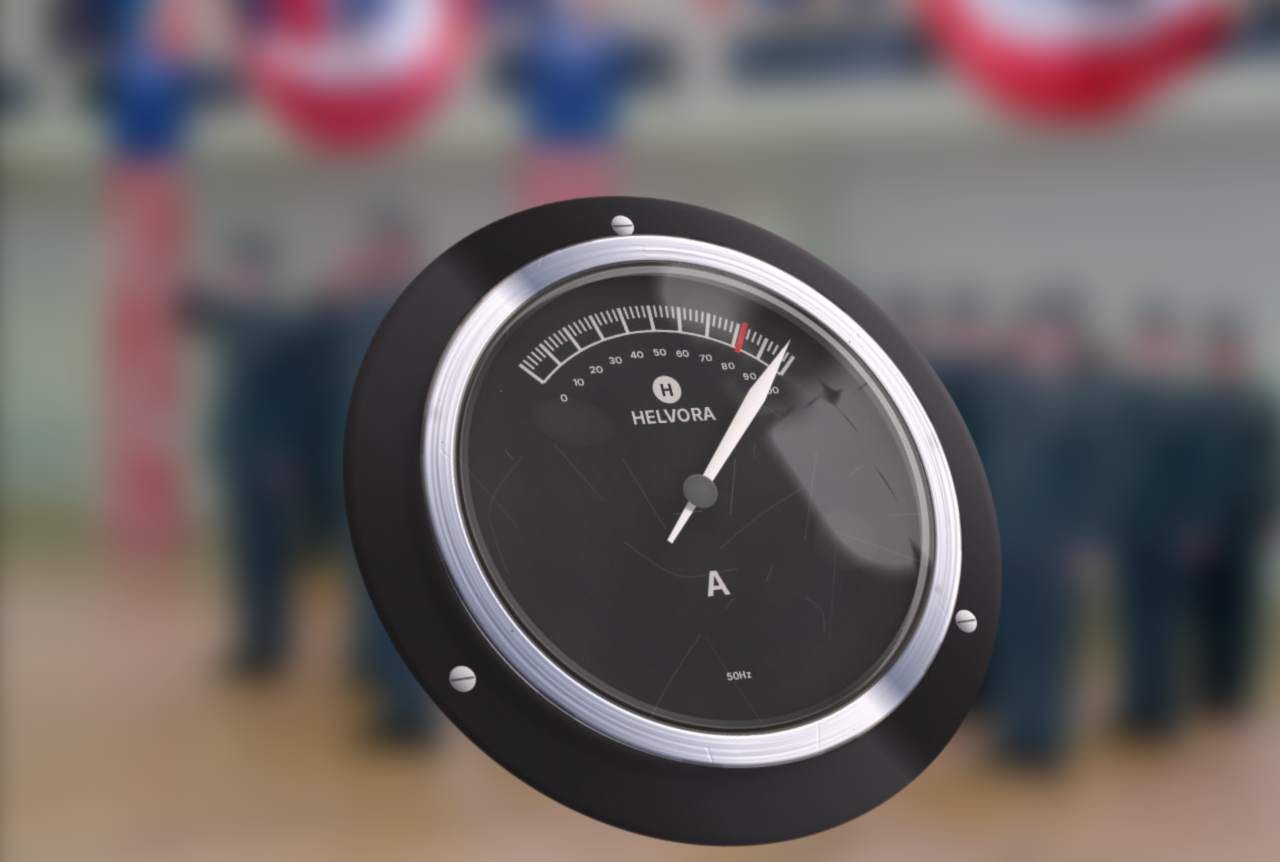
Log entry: 96 A
